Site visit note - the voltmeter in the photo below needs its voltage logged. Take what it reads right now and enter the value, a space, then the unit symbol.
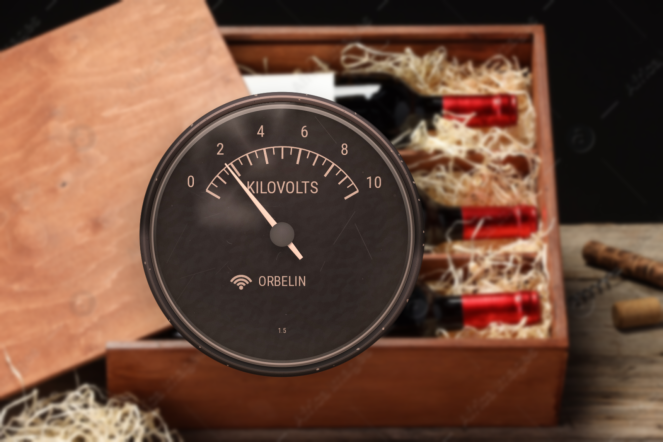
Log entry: 1.75 kV
